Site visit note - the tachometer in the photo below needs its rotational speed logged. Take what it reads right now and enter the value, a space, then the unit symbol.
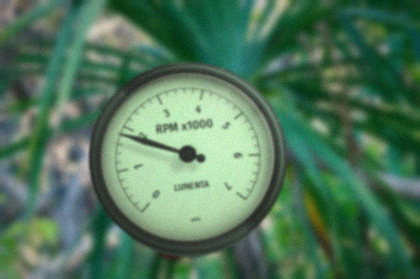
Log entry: 1800 rpm
